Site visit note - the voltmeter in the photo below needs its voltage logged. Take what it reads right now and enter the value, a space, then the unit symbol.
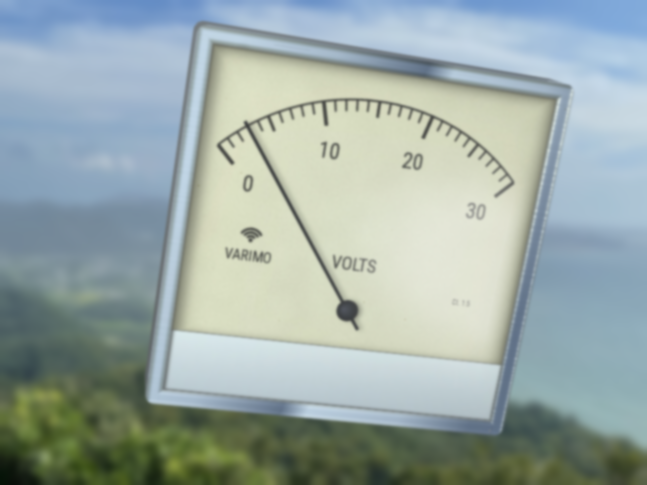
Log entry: 3 V
